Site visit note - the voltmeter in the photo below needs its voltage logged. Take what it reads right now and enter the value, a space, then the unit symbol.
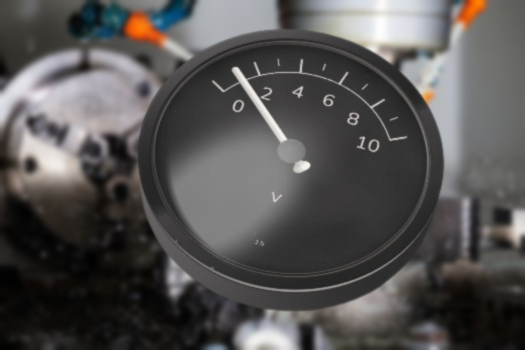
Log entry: 1 V
